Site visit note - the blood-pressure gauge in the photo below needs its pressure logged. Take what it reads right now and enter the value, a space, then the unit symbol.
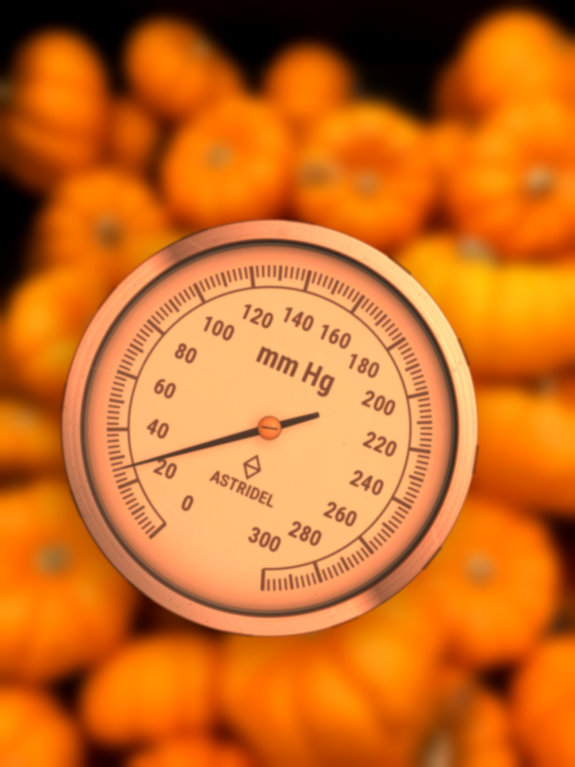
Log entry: 26 mmHg
